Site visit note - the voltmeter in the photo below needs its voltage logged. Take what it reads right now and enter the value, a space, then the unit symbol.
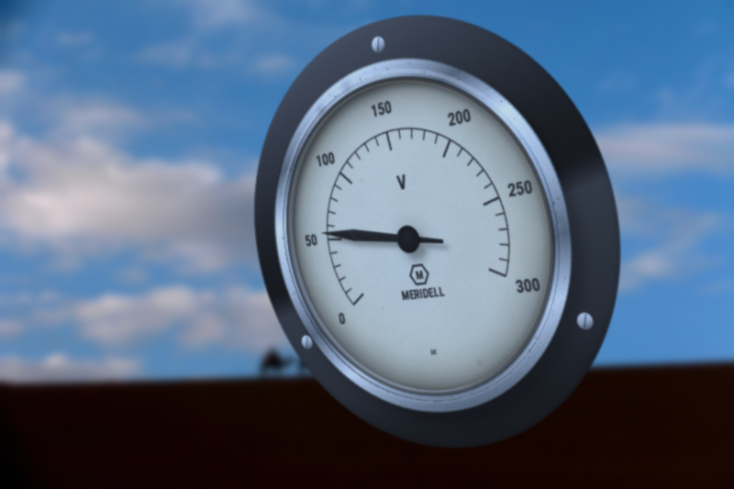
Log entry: 55 V
